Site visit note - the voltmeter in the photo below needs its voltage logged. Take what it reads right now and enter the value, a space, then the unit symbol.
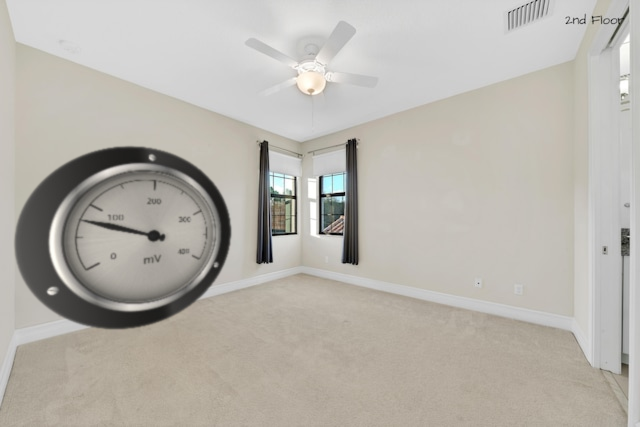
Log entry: 75 mV
